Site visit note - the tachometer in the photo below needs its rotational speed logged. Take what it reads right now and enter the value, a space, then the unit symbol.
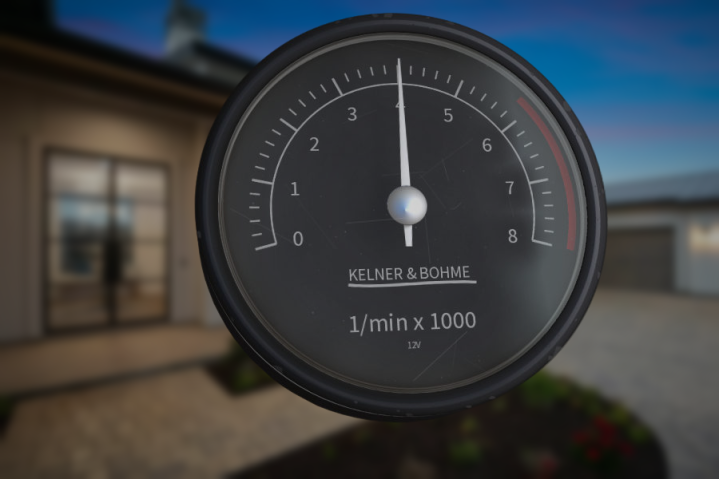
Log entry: 4000 rpm
